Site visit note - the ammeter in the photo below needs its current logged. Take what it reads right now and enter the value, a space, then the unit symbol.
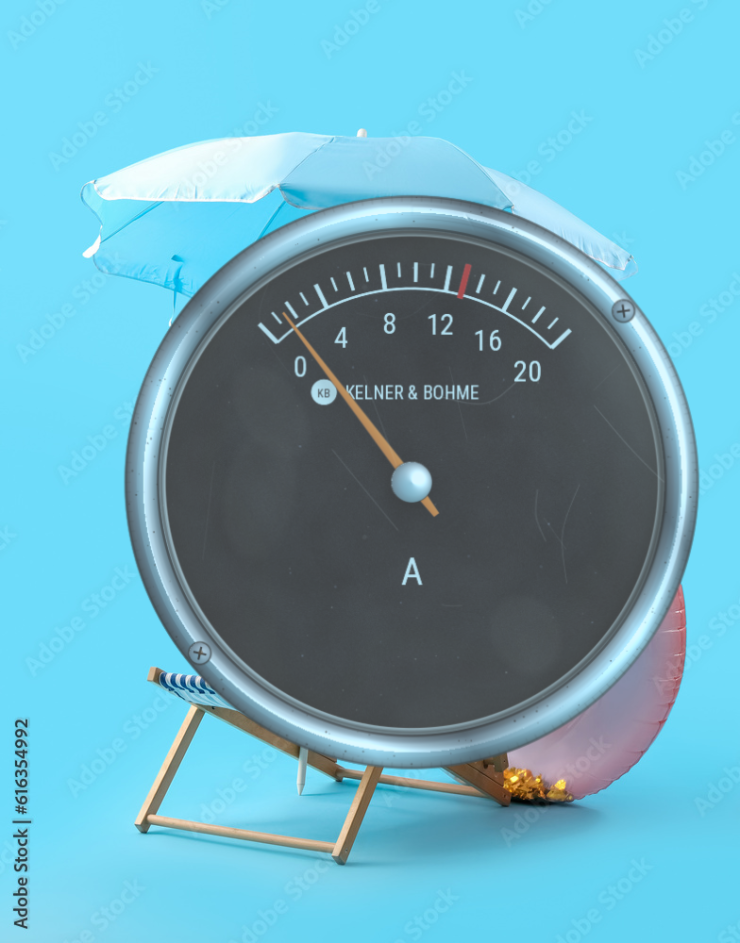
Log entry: 1.5 A
